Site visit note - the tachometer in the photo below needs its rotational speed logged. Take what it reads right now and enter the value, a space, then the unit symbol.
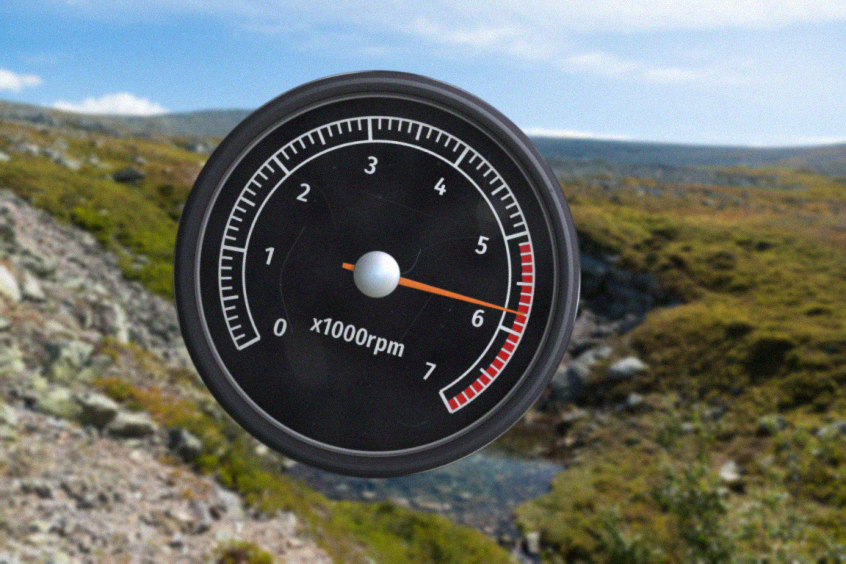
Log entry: 5800 rpm
